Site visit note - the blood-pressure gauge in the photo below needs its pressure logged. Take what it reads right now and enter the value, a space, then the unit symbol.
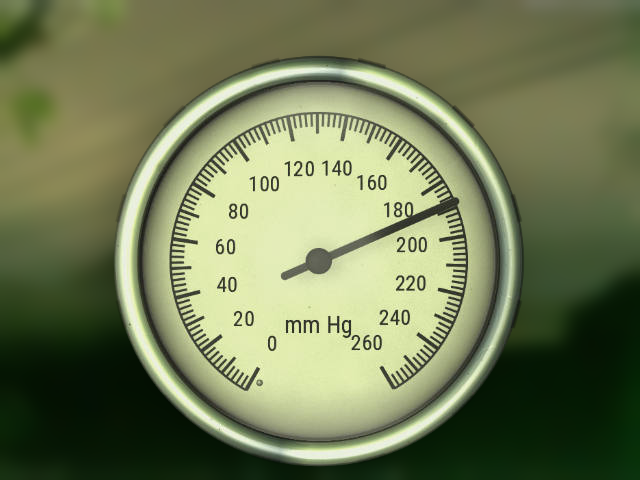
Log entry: 188 mmHg
